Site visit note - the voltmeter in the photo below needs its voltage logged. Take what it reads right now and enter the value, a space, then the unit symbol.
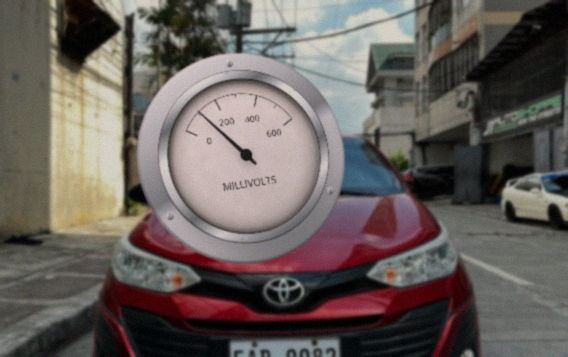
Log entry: 100 mV
